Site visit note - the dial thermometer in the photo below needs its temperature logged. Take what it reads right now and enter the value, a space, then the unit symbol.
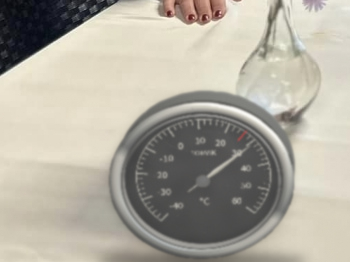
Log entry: 30 °C
